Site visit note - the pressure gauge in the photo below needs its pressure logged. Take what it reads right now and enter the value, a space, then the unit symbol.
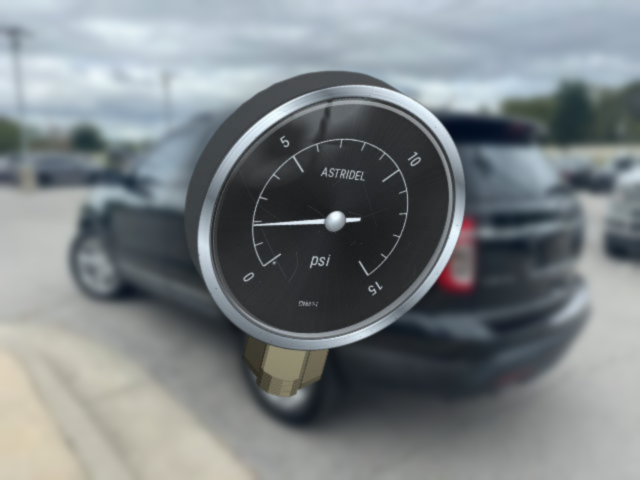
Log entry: 2 psi
